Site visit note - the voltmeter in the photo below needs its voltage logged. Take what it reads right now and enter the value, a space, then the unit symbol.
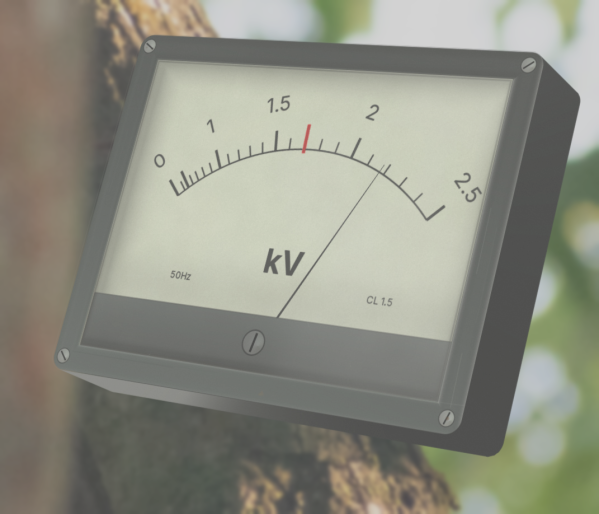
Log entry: 2.2 kV
